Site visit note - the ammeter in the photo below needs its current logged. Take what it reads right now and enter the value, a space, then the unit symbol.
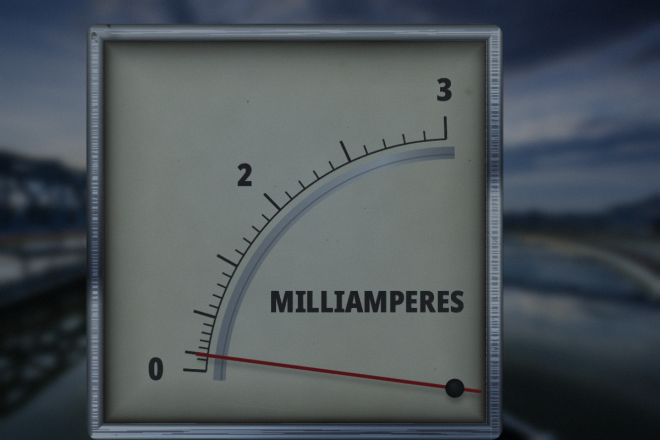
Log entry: 0.5 mA
